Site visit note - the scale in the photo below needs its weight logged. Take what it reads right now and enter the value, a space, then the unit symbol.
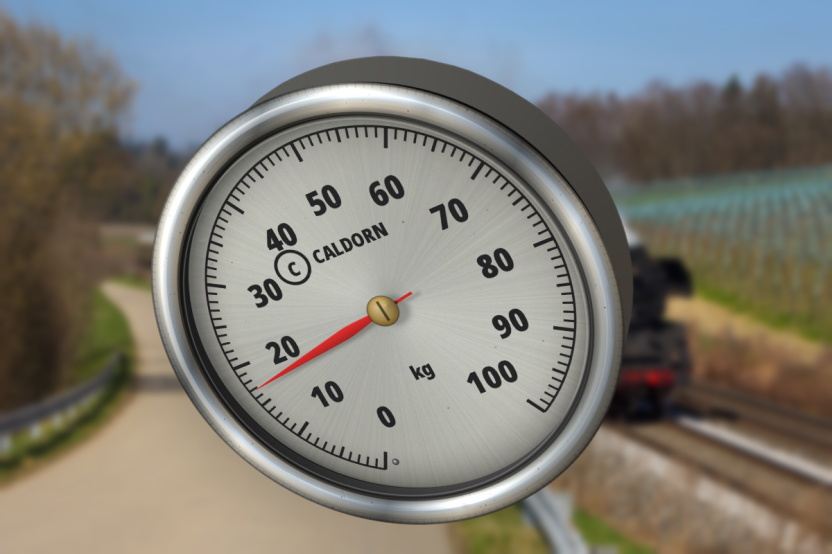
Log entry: 17 kg
